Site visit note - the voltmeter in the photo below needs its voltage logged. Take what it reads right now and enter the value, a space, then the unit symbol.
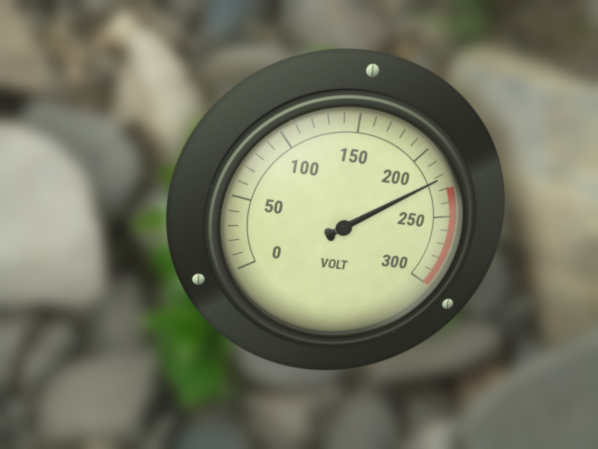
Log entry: 220 V
